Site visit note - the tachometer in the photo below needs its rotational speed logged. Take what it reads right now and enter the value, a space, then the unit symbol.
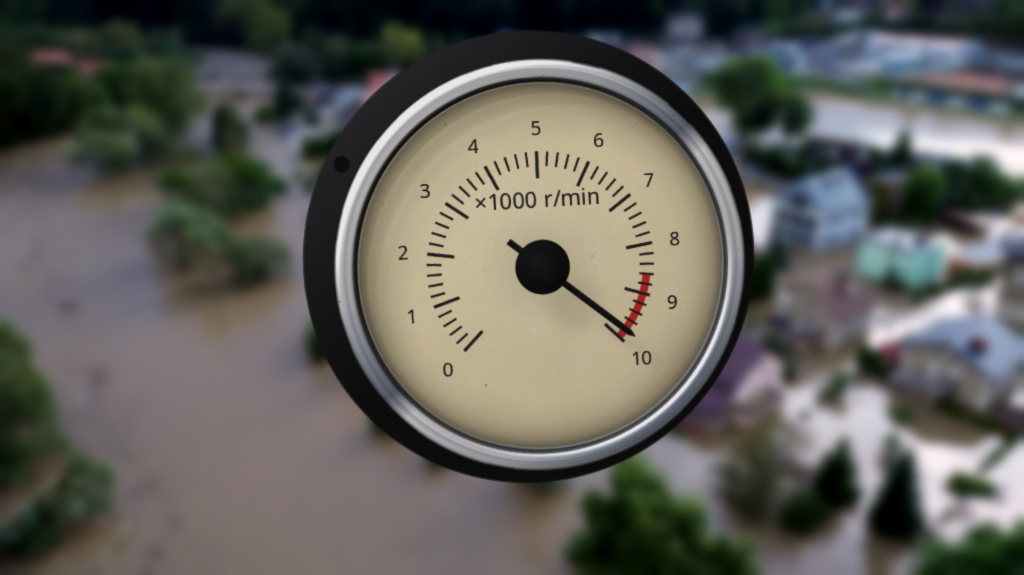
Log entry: 9800 rpm
